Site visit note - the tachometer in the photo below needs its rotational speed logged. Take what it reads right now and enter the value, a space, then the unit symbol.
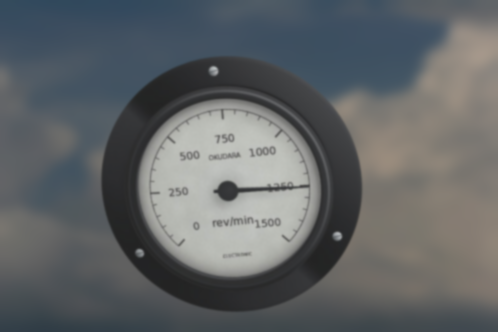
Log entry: 1250 rpm
